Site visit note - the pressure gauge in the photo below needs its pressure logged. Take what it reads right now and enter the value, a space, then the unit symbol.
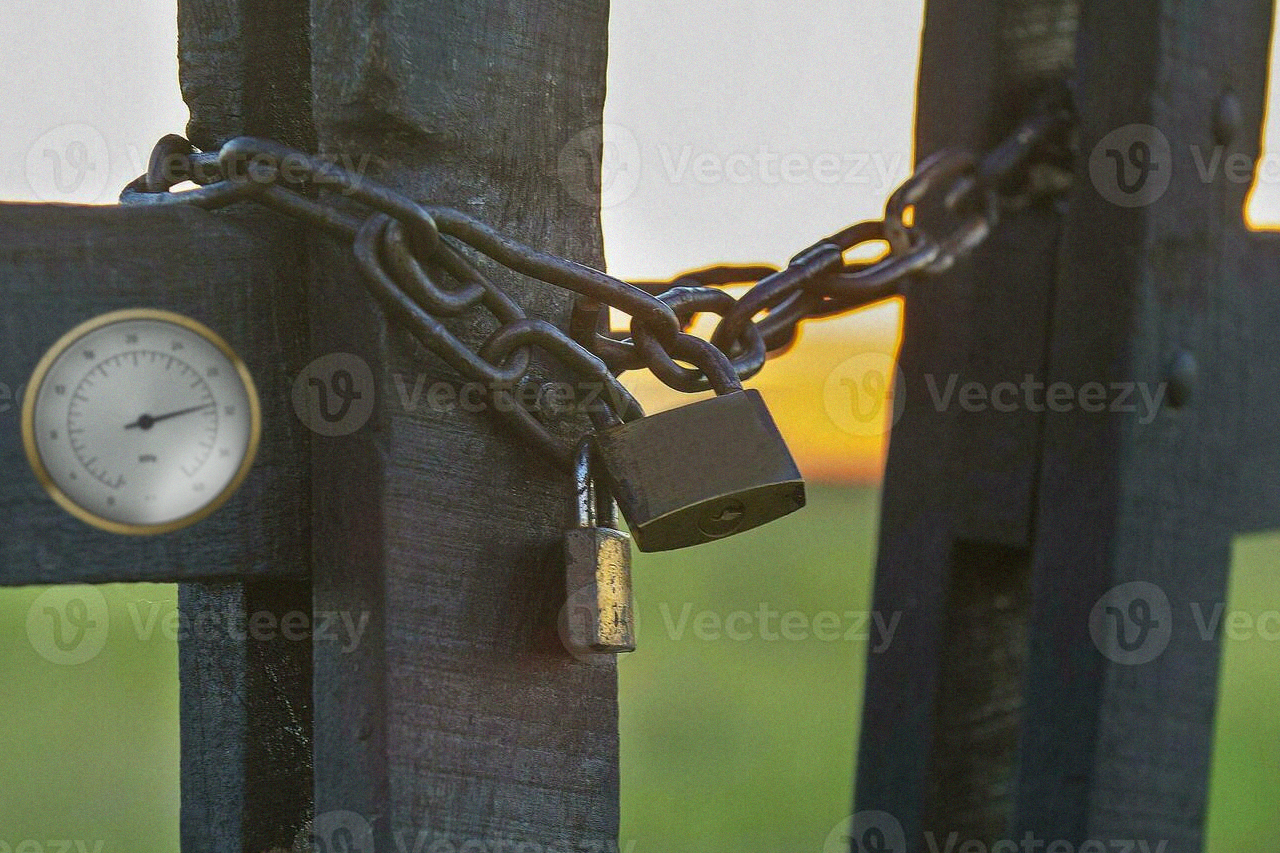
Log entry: 31 MPa
